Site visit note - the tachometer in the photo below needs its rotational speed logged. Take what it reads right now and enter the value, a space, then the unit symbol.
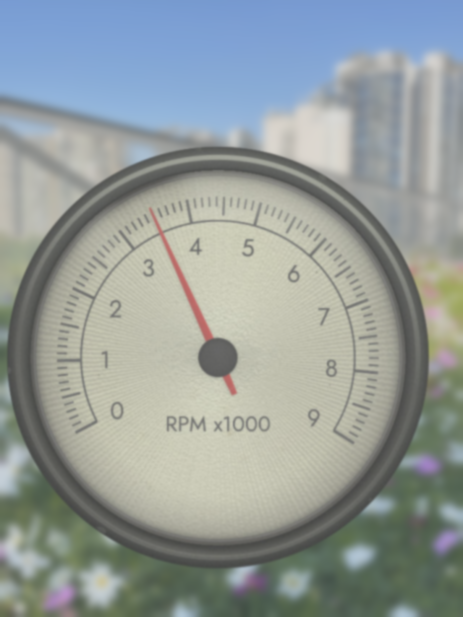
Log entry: 3500 rpm
